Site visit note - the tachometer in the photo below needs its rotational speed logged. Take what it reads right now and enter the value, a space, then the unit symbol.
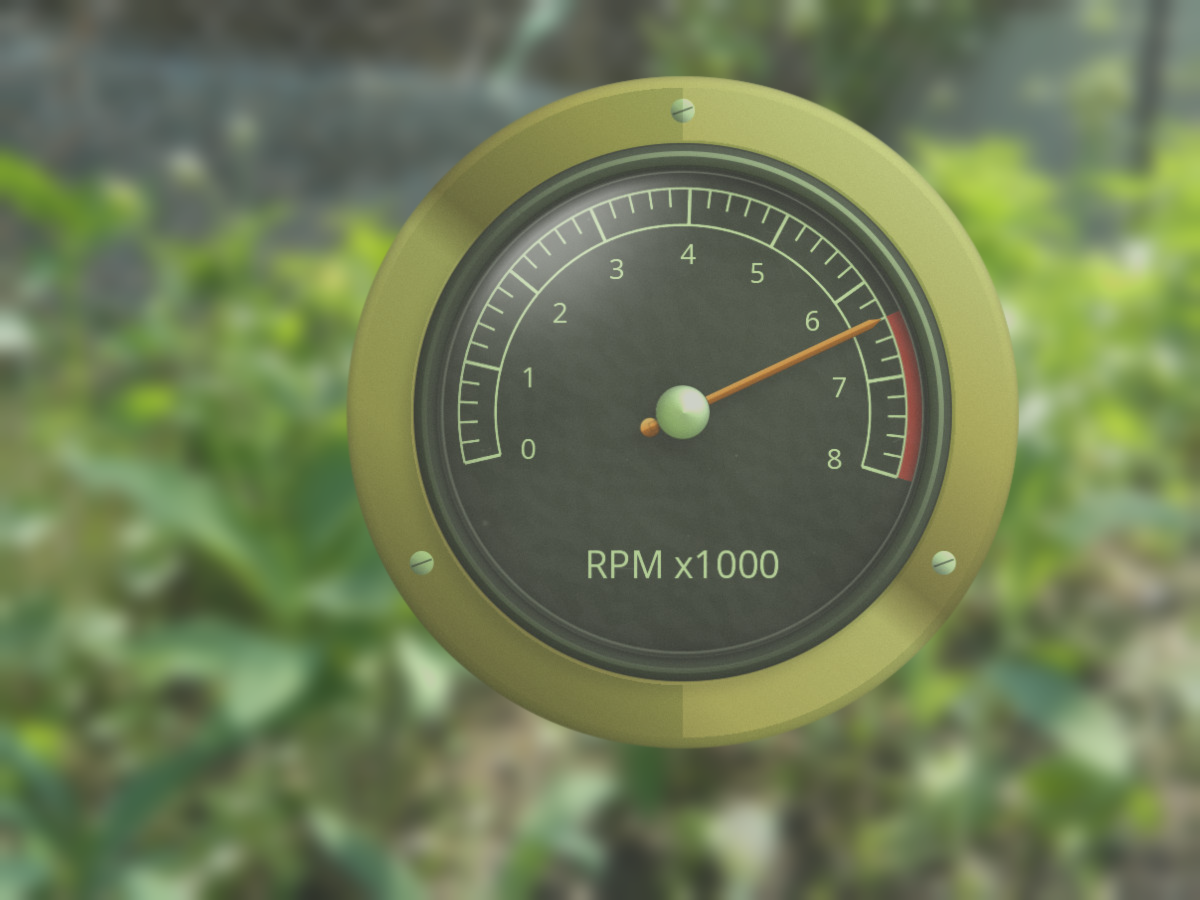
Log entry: 6400 rpm
